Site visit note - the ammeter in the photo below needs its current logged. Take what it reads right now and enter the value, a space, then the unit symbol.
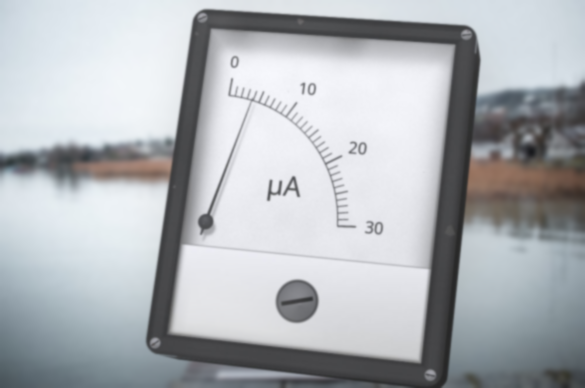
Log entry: 4 µA
